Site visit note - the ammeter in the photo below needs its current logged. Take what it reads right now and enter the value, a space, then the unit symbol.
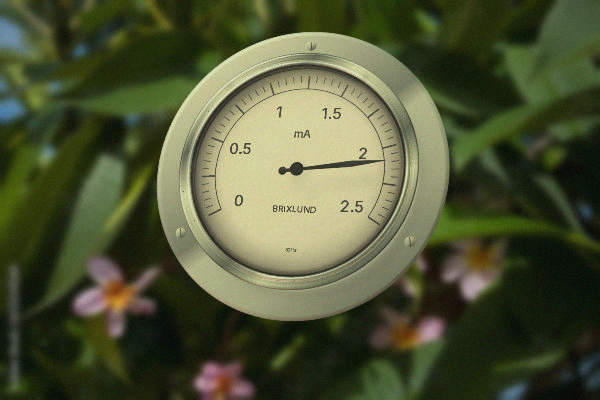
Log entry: 2.1 mA
